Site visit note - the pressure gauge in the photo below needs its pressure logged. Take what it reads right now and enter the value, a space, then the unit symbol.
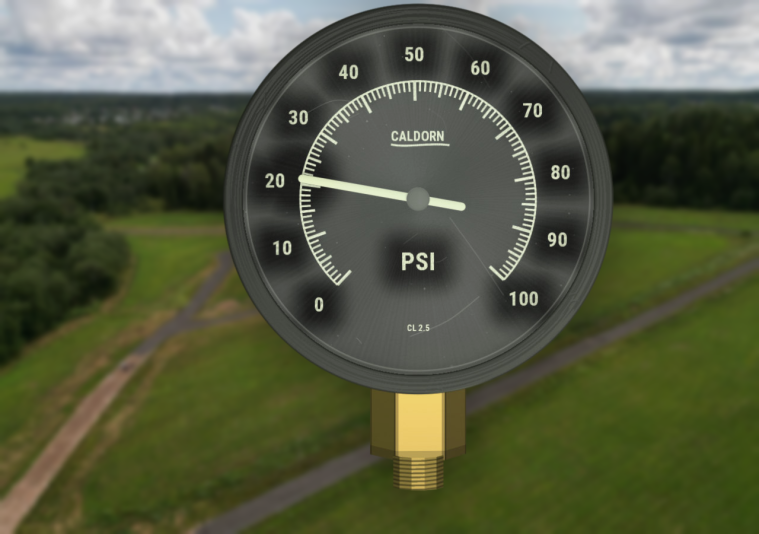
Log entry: 21 psi
